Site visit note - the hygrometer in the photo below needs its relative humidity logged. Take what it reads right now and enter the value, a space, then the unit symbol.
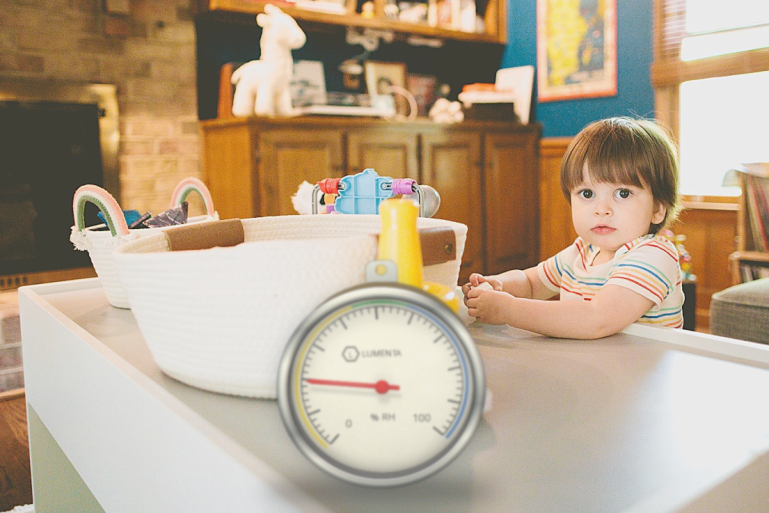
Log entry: 20 %
